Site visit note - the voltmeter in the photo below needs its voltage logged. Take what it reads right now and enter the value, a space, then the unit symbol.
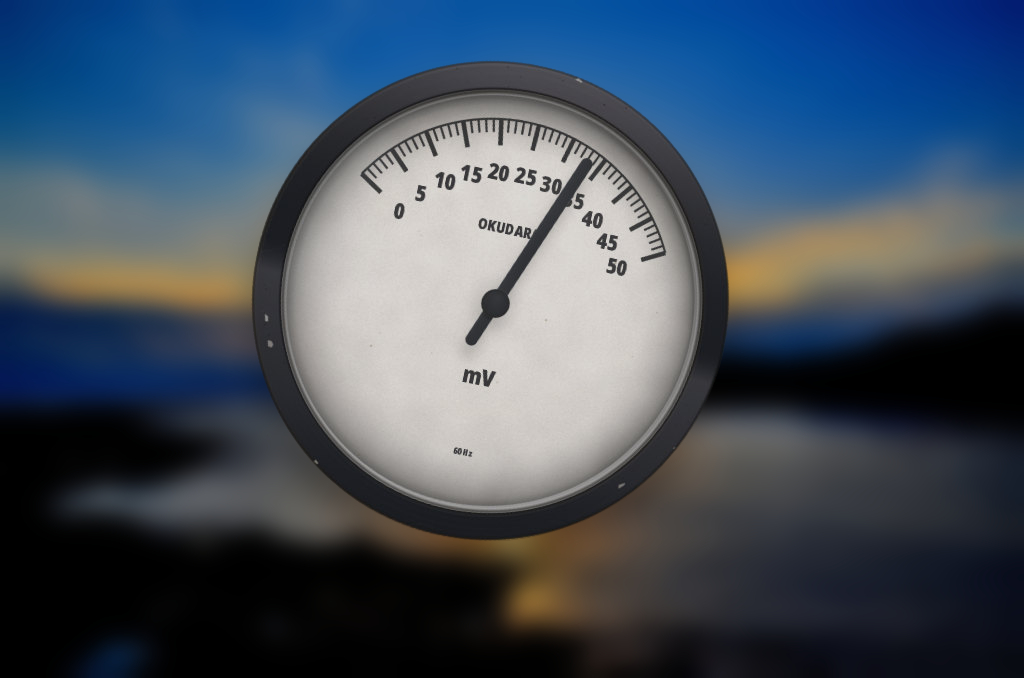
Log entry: 33 mV
